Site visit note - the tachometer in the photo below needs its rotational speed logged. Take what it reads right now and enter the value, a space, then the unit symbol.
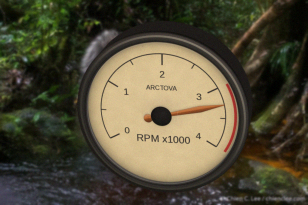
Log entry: 3250 rpm
